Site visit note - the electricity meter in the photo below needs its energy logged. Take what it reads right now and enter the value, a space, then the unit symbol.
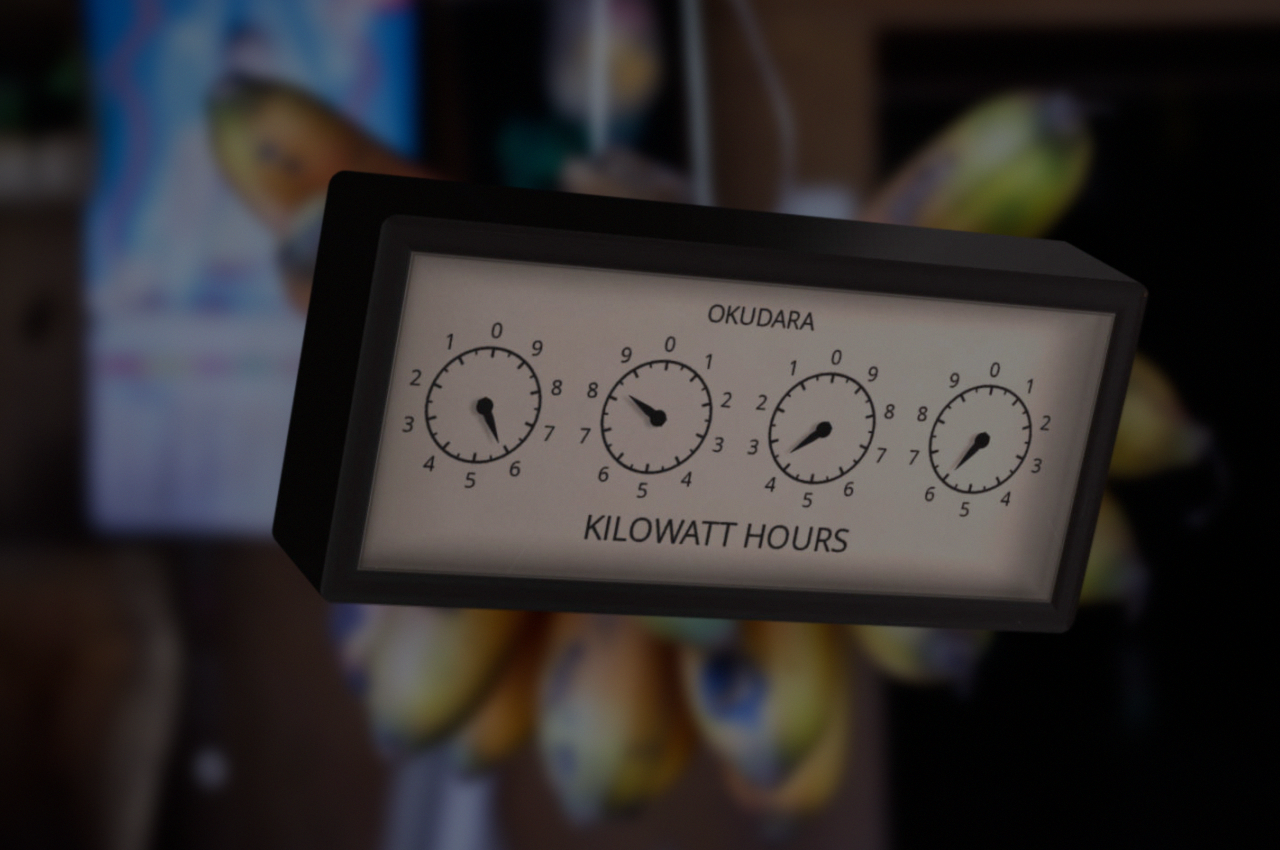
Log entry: 5836 kWh
